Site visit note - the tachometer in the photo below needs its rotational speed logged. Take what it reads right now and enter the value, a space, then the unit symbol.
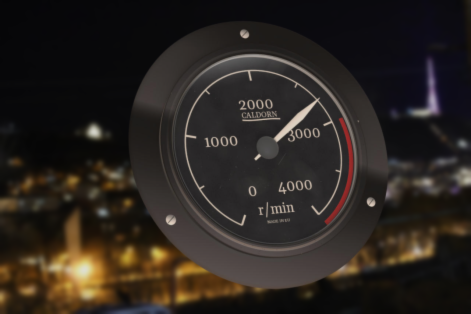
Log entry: 2750 rpm
